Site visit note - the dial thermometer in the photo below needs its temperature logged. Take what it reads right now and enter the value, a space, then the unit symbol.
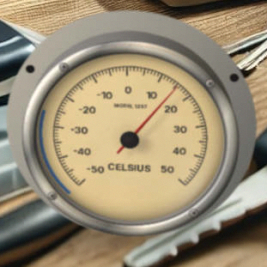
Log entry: 15 °C
